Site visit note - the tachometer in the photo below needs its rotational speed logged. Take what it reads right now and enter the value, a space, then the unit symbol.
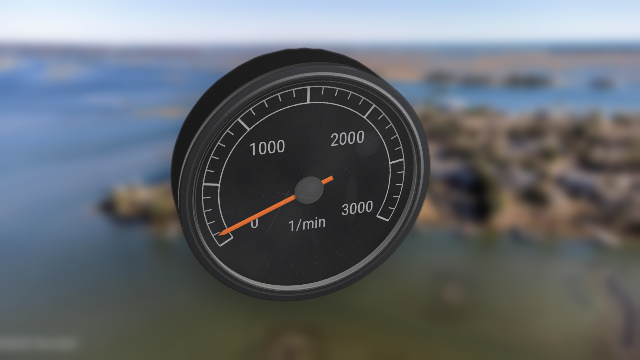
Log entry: 100 rpm
